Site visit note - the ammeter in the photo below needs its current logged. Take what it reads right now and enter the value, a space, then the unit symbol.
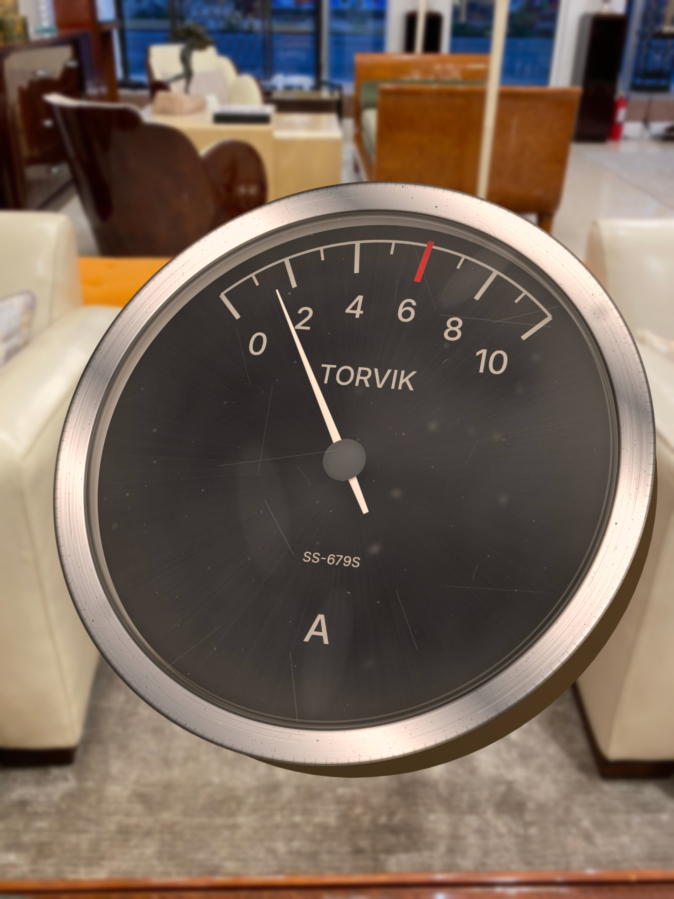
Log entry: 1.5 A
